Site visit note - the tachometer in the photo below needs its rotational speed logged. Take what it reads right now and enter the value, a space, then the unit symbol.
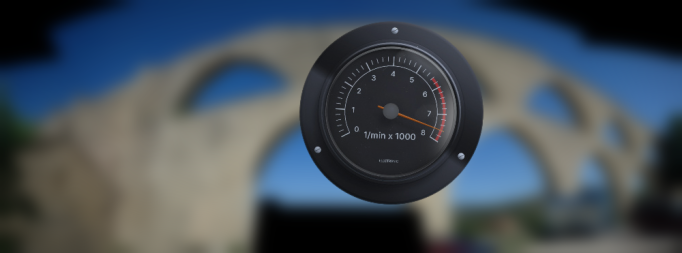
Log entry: 7600 rpm
